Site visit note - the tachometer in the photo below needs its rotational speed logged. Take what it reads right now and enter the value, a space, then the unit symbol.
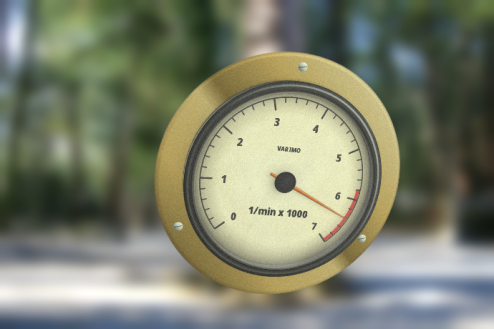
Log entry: 6400 rpm
